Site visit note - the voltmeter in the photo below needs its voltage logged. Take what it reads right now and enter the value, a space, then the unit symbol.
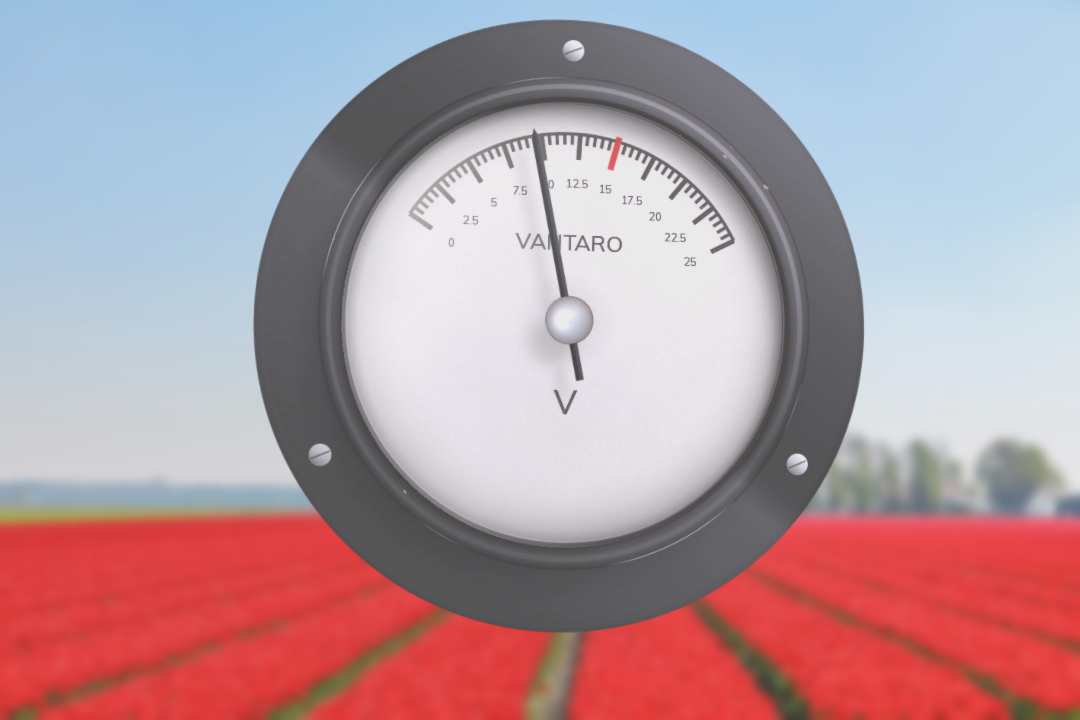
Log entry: 9.5 V
